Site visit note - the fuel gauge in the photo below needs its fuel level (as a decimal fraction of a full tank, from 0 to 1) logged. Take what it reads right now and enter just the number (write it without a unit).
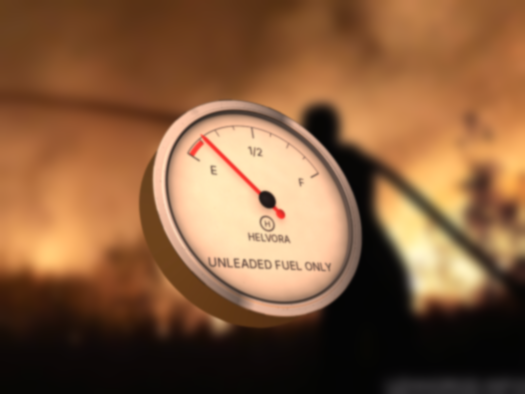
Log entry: 0.125
